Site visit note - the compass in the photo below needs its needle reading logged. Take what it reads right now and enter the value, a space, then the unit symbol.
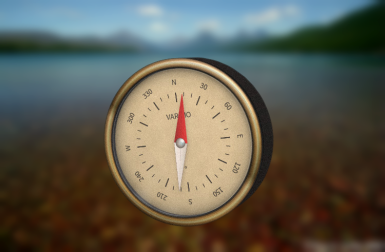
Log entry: 10 °
